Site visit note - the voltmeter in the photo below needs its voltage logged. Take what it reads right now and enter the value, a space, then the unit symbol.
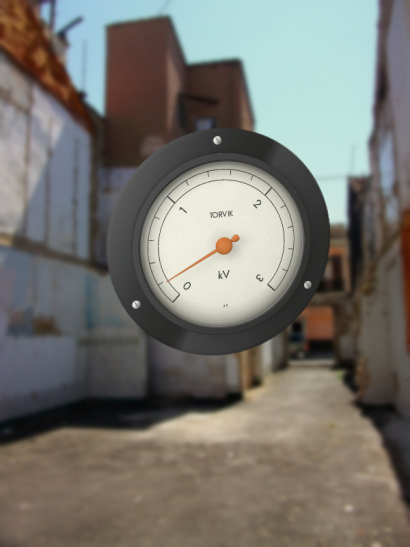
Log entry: 0.2 kV
